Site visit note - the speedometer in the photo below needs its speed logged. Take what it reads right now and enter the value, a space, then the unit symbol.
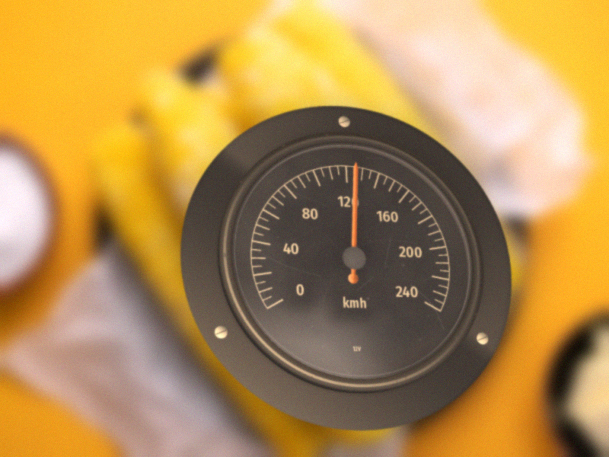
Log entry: 125 km/h
